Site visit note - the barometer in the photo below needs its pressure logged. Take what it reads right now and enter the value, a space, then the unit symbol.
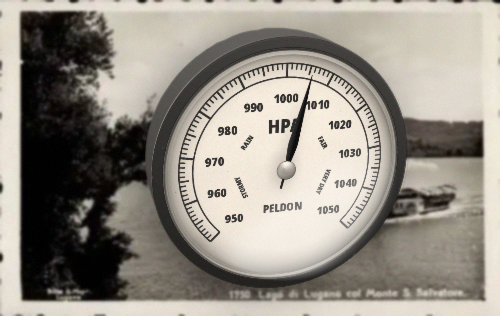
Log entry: 1005 hPa
